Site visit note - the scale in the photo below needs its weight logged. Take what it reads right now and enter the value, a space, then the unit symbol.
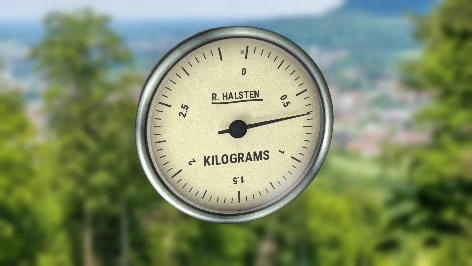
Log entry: 0.65 kg
